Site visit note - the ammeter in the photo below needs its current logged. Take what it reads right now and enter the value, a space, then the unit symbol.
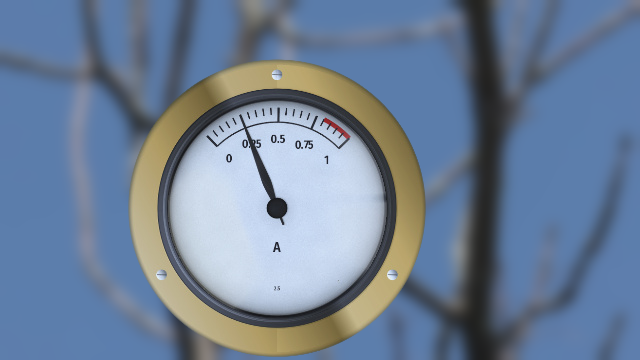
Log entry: 0.25 A
